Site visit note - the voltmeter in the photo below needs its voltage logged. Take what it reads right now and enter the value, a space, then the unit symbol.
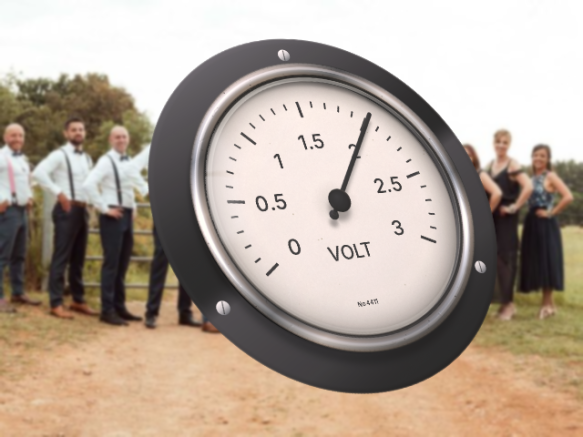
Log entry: 2 V
